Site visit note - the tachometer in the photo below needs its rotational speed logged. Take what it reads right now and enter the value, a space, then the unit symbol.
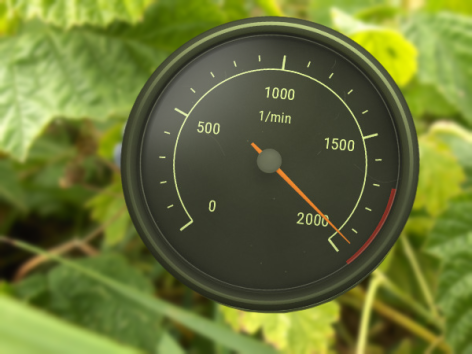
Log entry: 1950 rpm
